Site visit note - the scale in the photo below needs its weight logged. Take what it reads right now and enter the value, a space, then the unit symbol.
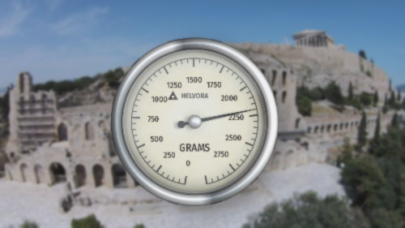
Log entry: 2200 g
